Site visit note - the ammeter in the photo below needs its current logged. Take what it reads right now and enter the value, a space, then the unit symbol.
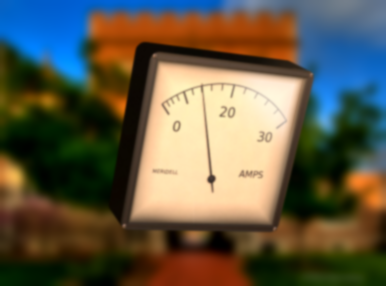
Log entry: 14 A
